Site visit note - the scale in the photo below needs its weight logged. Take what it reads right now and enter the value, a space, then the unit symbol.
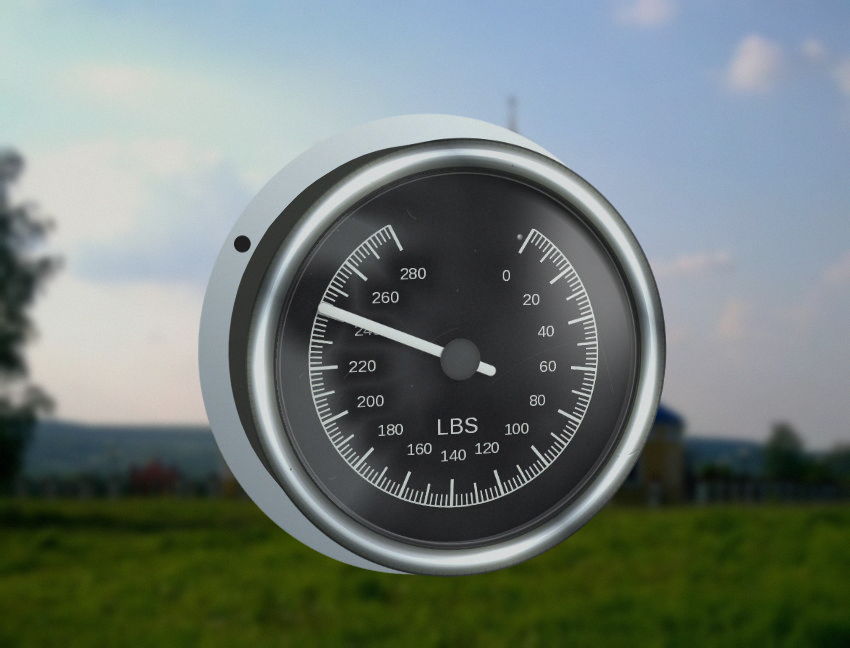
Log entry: 242 lb
